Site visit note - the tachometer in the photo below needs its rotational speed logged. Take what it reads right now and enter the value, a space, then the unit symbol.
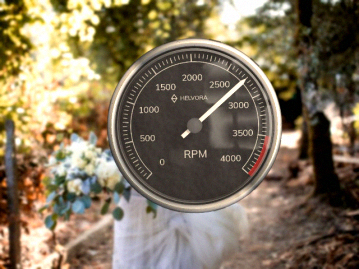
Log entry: 2750 rpm
